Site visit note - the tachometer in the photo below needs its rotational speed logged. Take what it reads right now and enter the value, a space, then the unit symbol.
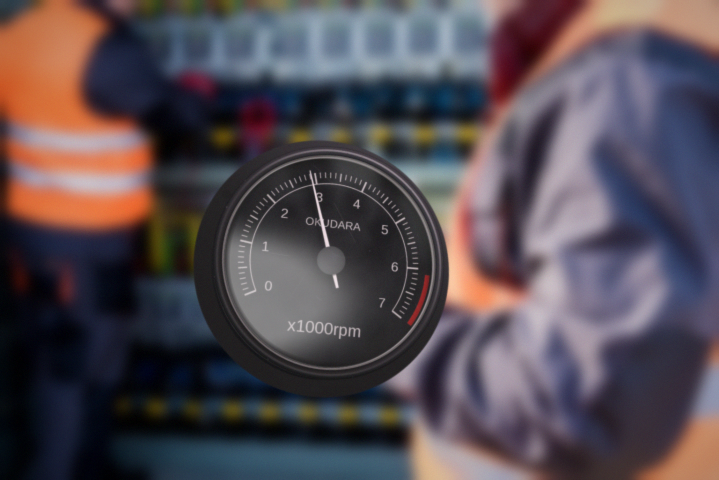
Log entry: 2900 rpm
